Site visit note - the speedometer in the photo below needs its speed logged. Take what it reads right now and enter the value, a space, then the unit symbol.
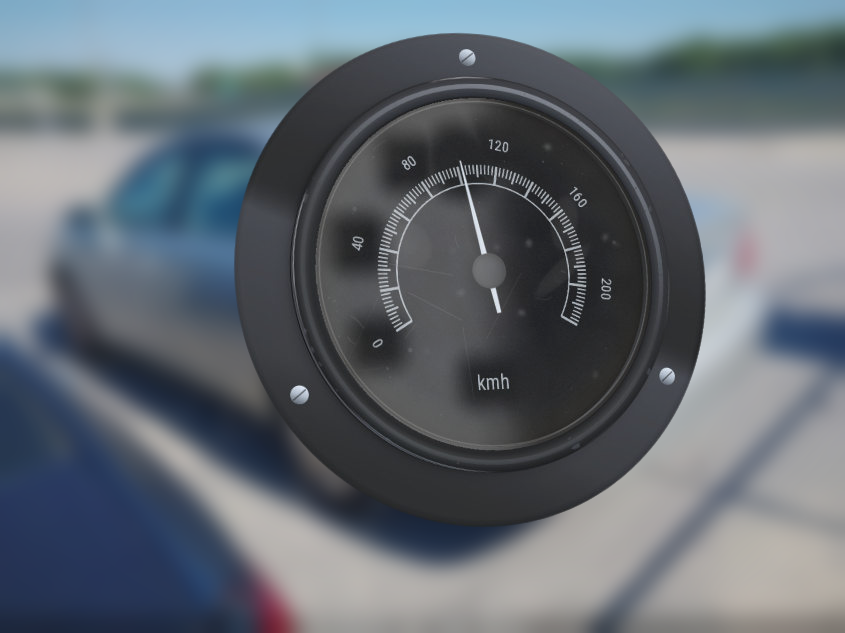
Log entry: 100 km/h
